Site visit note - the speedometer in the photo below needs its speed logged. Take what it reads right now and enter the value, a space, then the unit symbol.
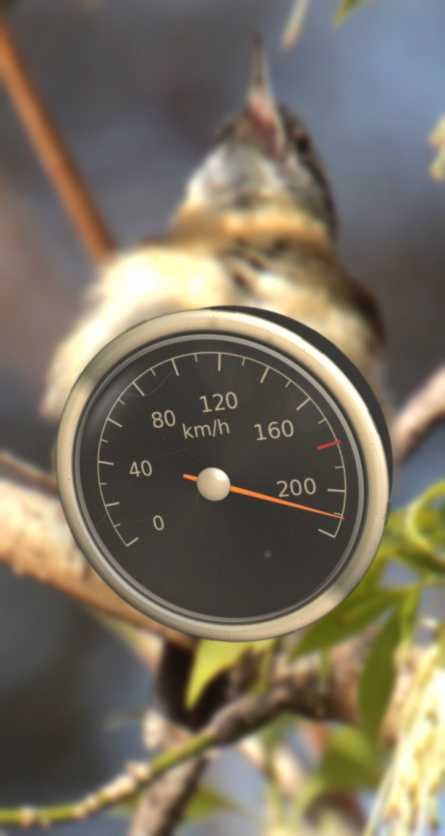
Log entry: 210 km/h
